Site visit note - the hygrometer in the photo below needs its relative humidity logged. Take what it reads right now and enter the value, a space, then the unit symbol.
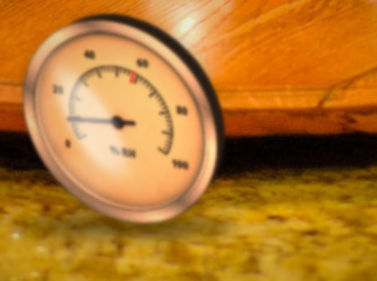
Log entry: 10 %
